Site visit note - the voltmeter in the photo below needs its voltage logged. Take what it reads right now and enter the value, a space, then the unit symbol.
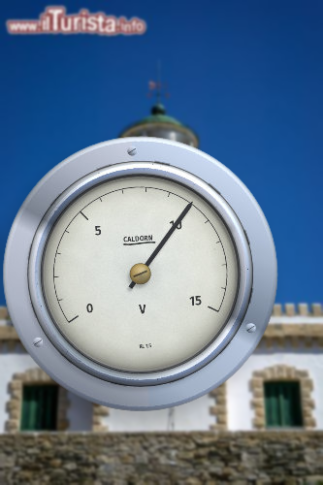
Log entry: 10 V
